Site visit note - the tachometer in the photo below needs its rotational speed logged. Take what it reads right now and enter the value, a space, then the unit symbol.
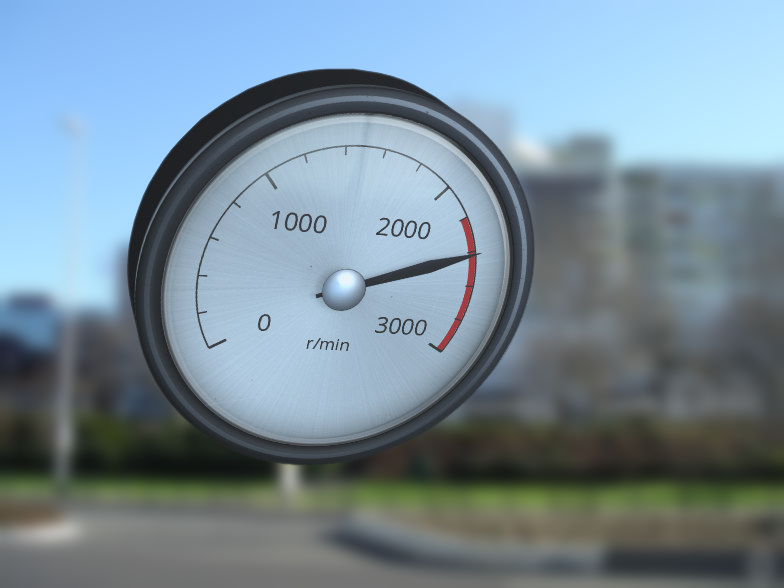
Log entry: 2400 rpm
